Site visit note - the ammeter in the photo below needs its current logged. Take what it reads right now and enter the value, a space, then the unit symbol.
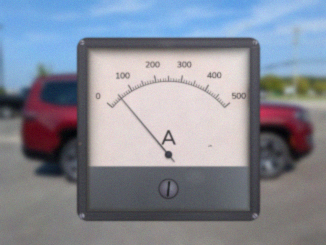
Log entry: 50 A
